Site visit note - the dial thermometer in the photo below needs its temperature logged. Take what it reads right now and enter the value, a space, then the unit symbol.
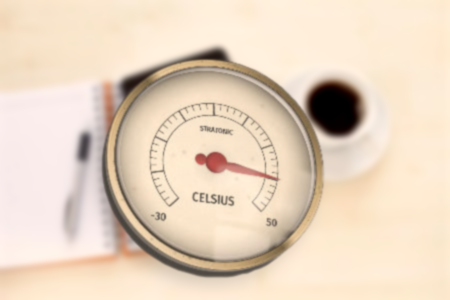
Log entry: 40 °C
